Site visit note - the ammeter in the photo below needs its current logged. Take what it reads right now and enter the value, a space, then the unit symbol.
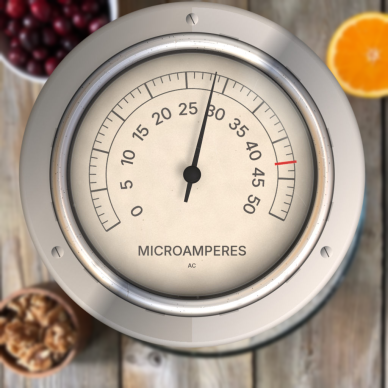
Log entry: 28.5 µA
